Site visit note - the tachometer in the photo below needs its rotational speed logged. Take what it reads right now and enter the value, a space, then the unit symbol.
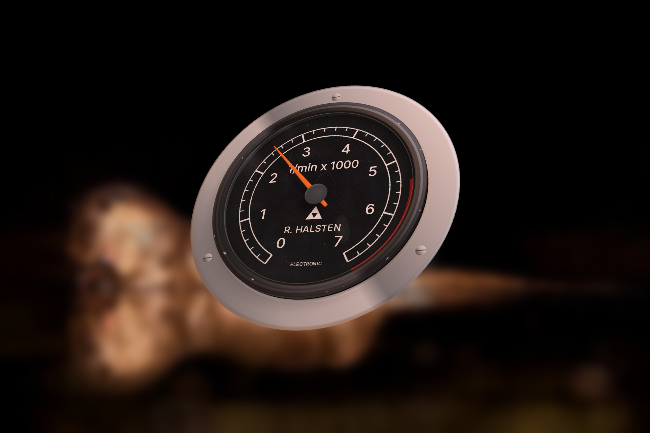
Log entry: 2500 rpm
